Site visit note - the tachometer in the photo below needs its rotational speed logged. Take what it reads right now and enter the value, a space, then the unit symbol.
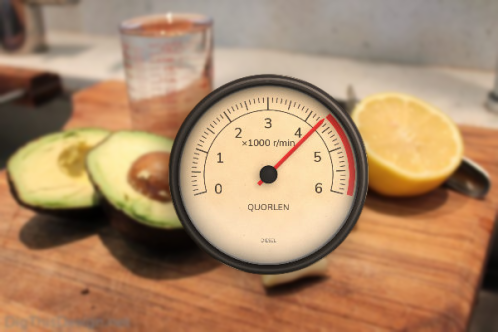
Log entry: 4300 rpm
